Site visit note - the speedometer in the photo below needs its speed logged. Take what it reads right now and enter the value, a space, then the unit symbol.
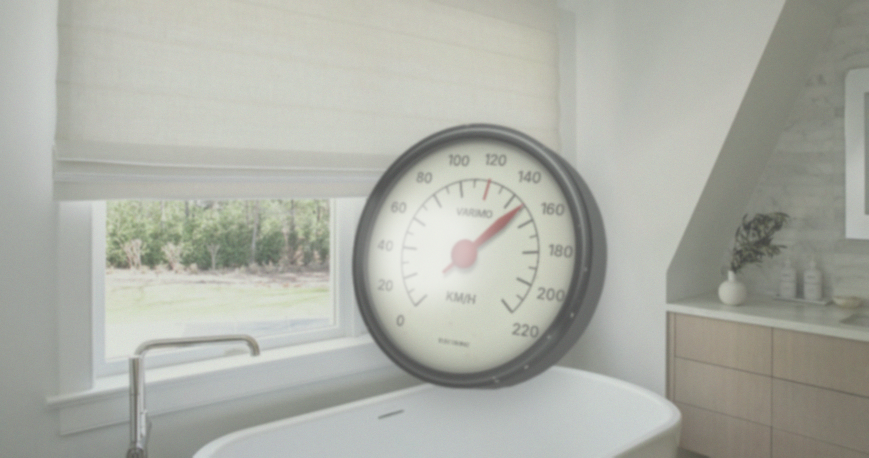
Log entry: 150 km/h
